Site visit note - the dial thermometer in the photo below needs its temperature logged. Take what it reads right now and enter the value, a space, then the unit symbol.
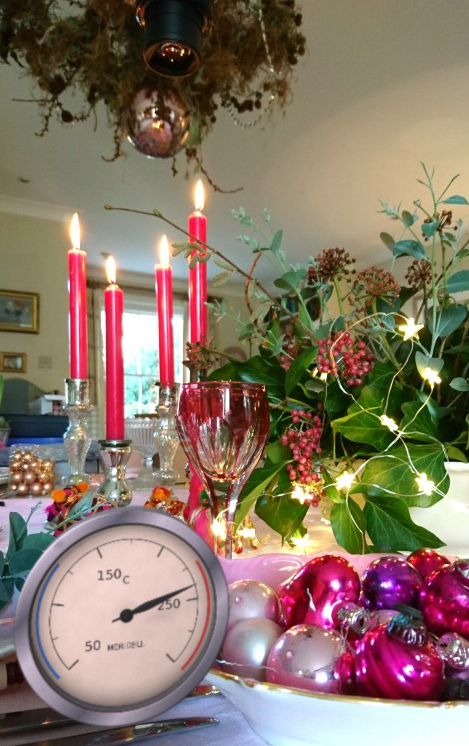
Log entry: 237.5 °C
